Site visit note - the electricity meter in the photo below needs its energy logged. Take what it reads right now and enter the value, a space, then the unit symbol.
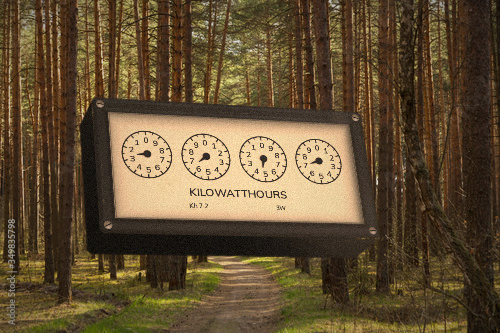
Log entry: 2647 kWh
